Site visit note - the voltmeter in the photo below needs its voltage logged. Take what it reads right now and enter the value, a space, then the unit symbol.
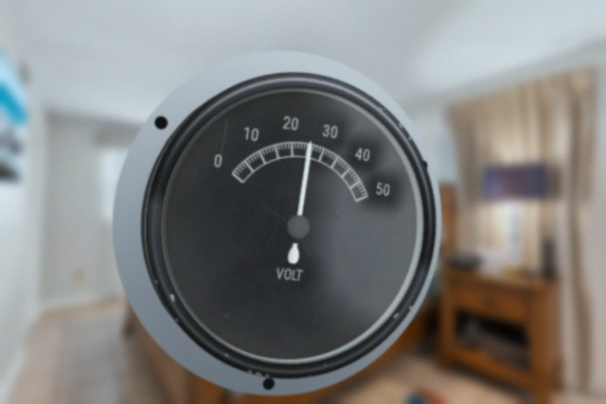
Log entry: 25 V
